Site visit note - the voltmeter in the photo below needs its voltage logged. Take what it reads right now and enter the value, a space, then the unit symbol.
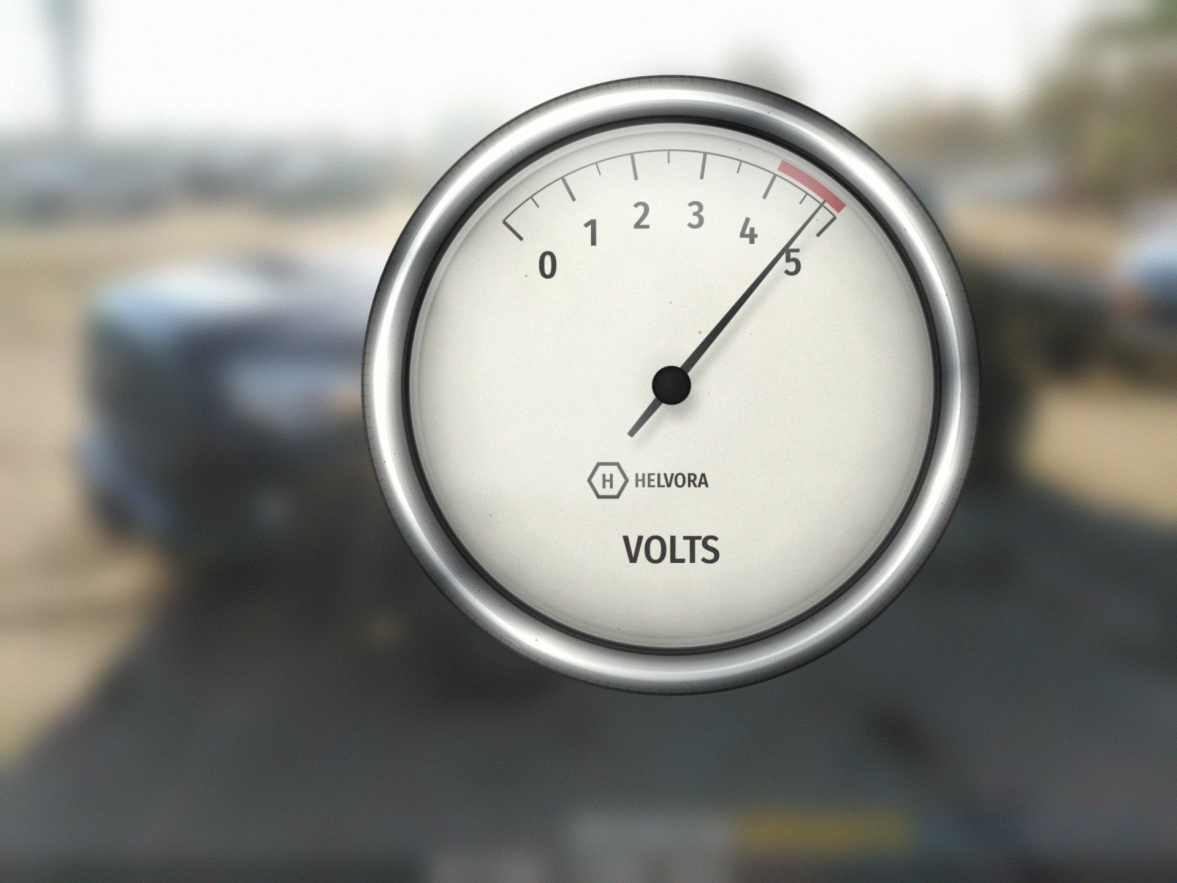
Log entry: 4.75 V
